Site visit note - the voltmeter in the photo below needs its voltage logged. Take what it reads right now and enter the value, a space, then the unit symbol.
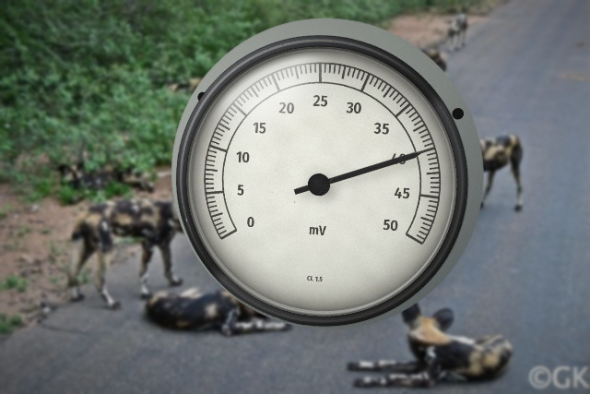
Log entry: 40 mV
